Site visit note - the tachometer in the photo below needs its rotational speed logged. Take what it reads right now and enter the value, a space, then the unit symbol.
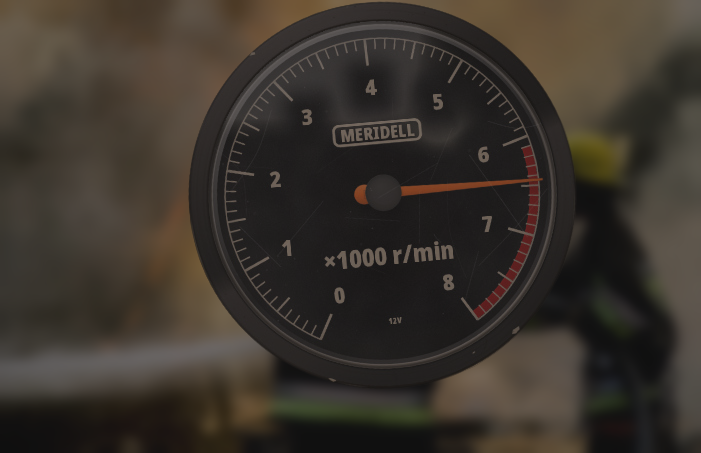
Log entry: 6450 rpm
